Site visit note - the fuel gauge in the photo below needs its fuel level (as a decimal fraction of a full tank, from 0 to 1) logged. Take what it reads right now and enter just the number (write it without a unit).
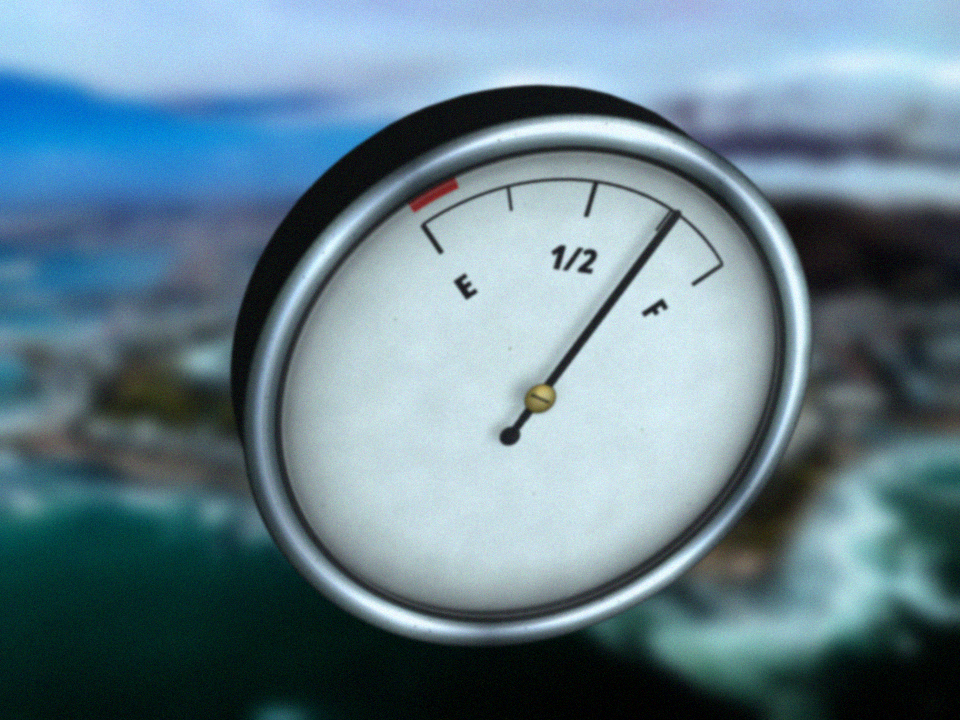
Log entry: 0.75
